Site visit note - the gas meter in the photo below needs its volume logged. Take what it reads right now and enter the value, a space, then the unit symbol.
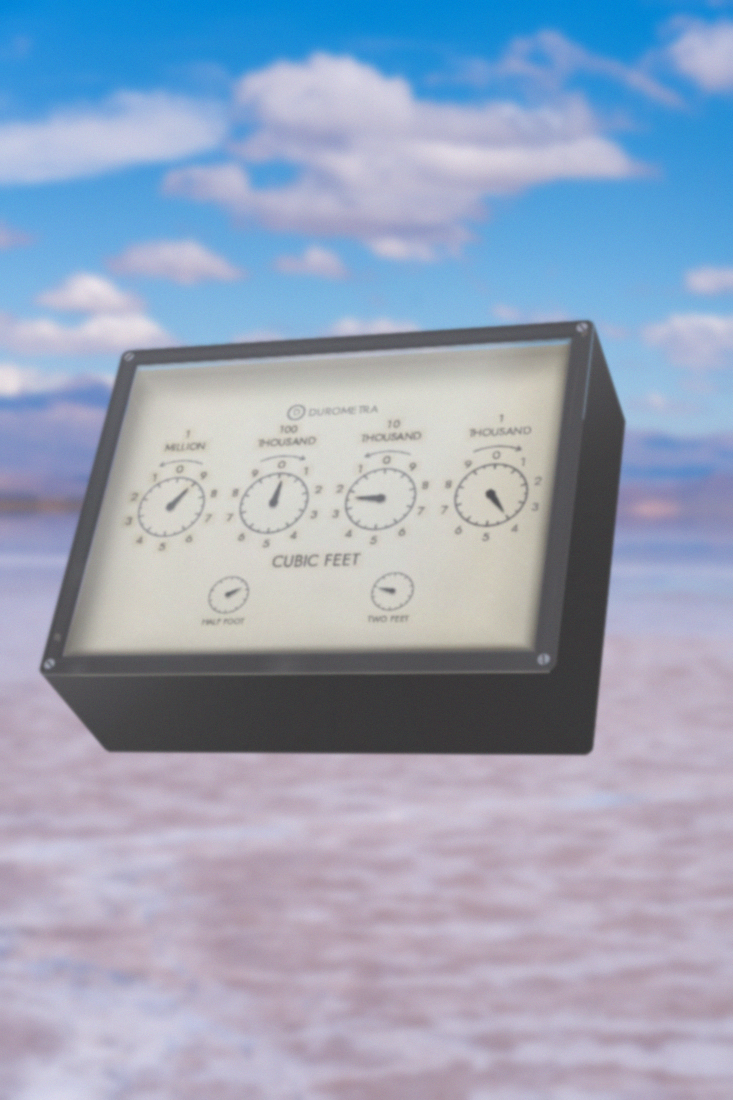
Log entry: 902400 ft³
